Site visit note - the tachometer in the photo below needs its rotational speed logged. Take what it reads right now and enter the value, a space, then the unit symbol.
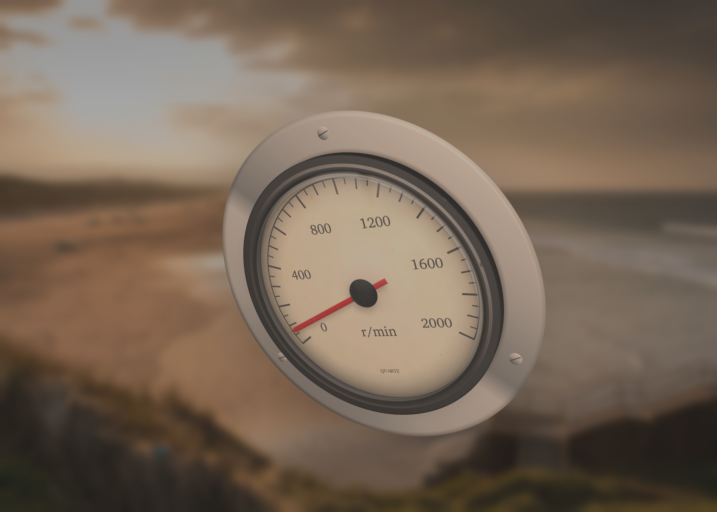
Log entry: 75 rpm
